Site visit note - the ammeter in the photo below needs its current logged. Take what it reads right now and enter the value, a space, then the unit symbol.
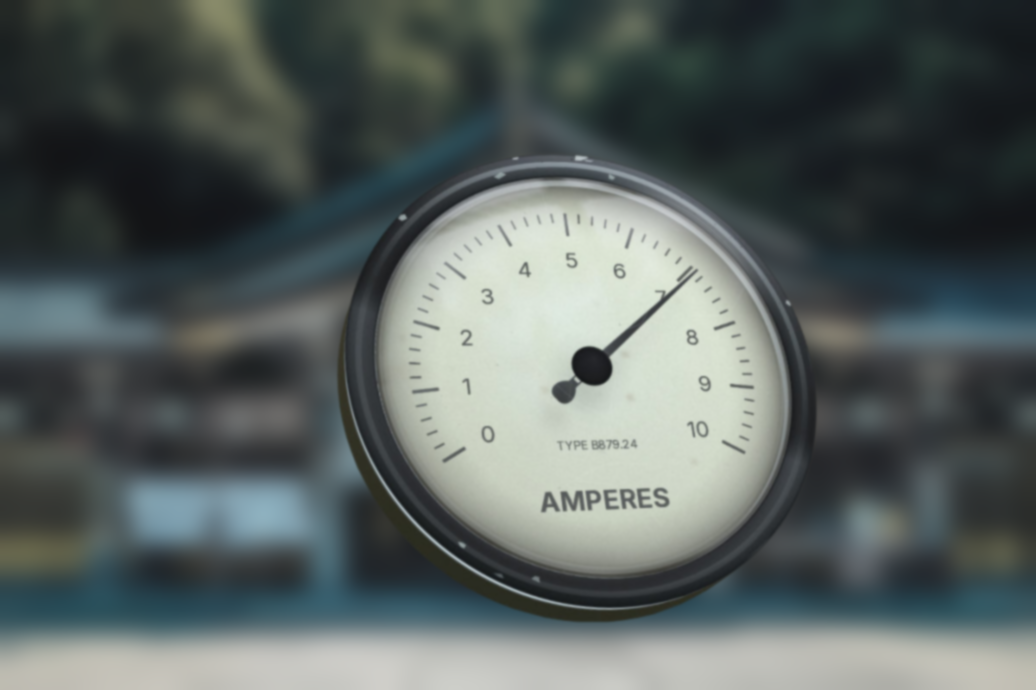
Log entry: 7.1 A
